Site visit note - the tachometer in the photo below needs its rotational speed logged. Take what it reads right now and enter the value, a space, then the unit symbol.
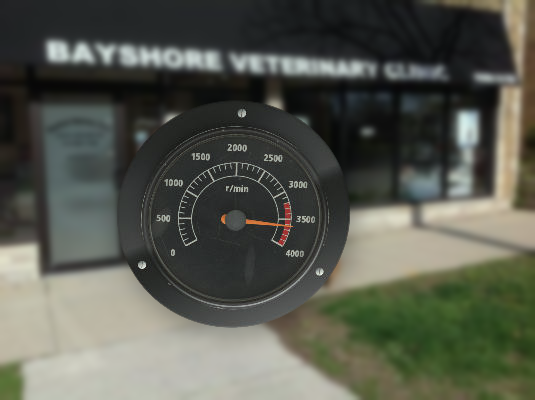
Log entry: 3600 rpm
